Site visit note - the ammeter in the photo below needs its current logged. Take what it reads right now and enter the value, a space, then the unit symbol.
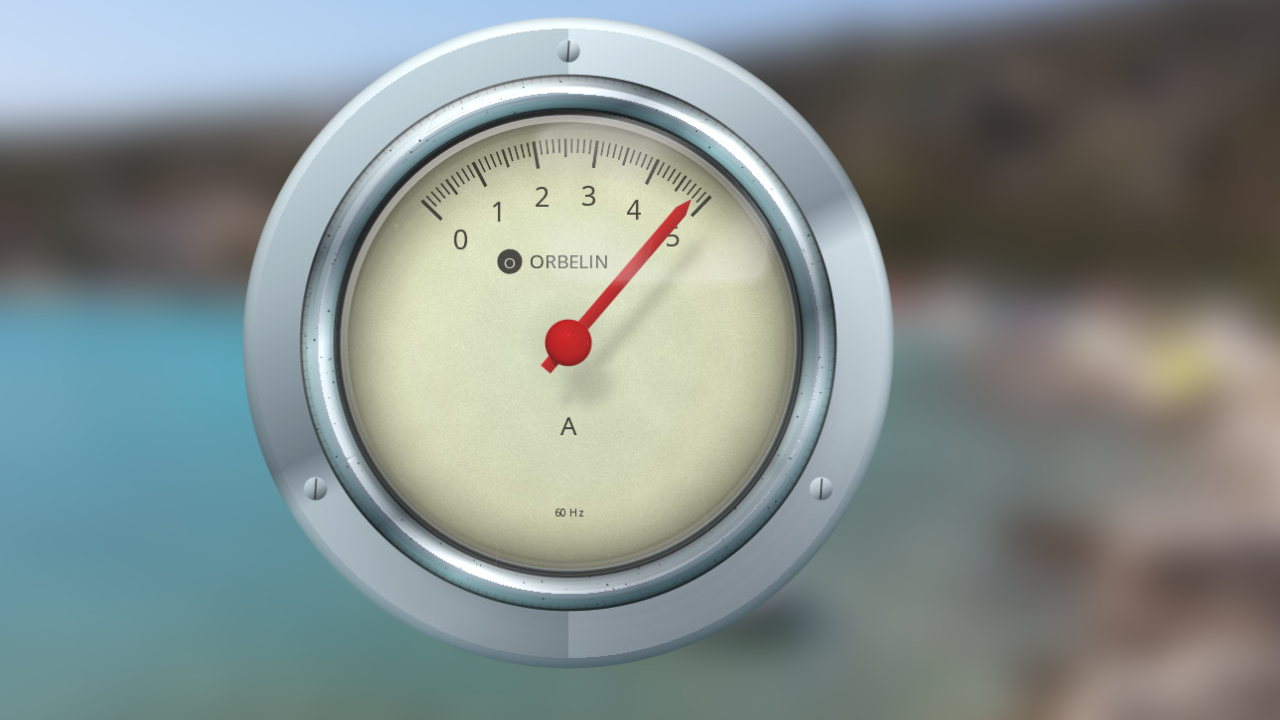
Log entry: 4.8 A
